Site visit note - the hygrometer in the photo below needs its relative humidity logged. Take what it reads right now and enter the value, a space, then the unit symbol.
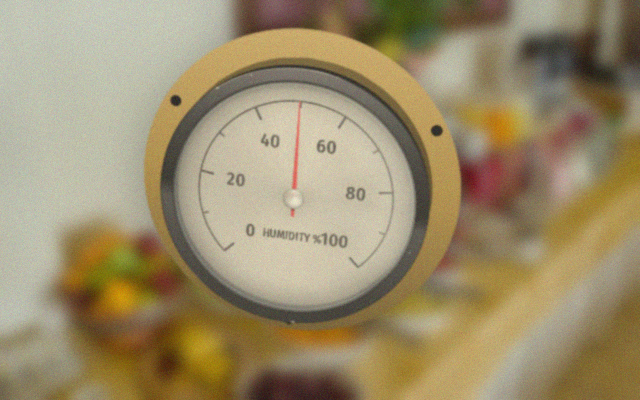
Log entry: 50 %
